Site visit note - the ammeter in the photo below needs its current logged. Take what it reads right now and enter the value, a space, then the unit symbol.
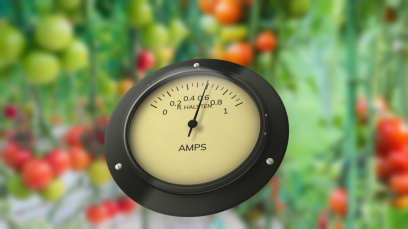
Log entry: 0.6 A
